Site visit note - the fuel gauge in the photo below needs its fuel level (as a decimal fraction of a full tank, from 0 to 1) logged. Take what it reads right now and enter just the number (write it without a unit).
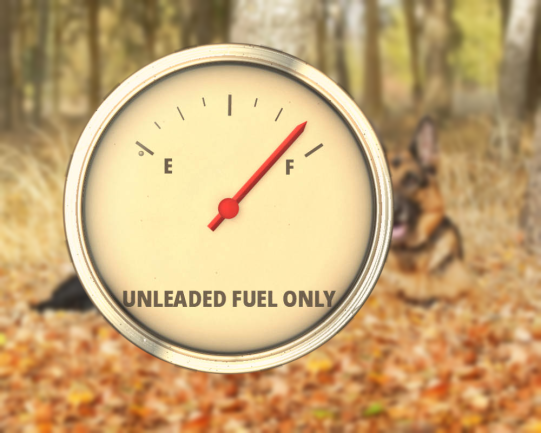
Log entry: 0.875
